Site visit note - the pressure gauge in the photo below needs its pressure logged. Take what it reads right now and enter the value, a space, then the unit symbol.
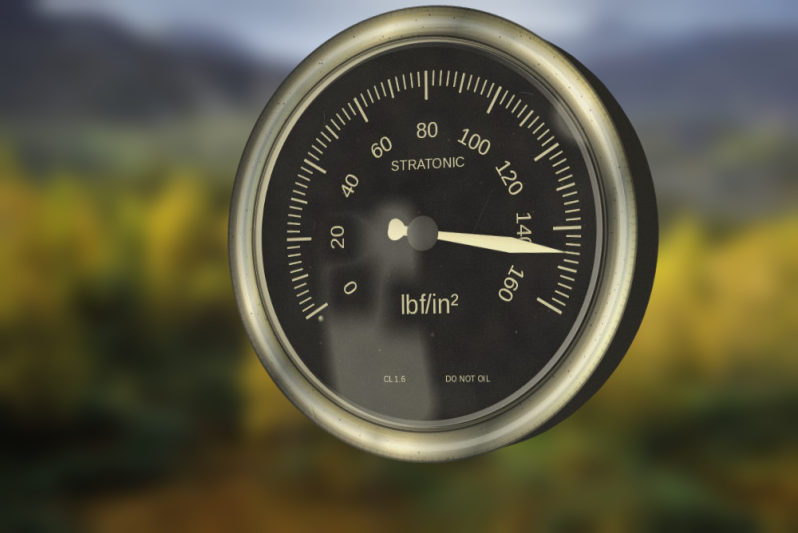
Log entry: 146 psi
